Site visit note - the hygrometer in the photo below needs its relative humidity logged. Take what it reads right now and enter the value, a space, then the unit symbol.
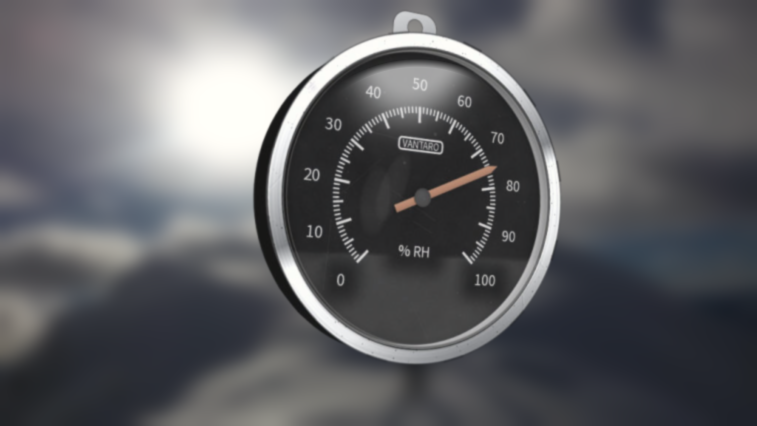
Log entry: 75 %
